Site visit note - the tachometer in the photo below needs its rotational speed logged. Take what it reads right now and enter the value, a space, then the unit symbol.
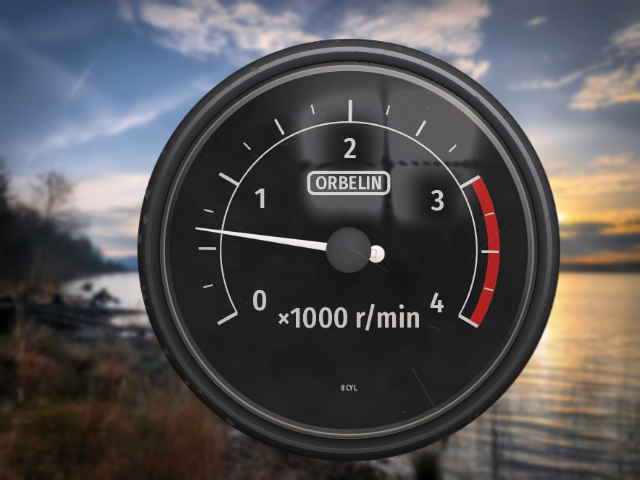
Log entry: 625 rpm
